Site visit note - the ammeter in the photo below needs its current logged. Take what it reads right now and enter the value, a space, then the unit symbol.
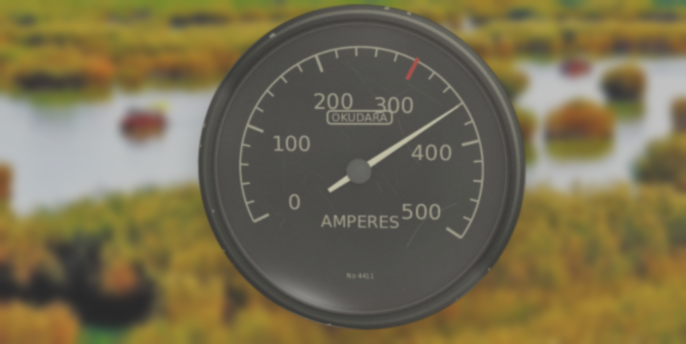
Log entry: 360 A
